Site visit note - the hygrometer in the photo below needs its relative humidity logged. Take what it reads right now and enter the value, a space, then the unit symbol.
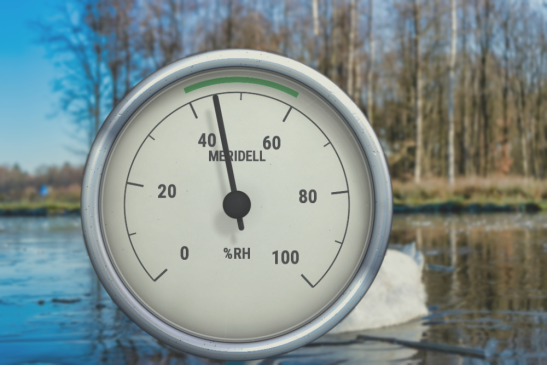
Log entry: 45 %
